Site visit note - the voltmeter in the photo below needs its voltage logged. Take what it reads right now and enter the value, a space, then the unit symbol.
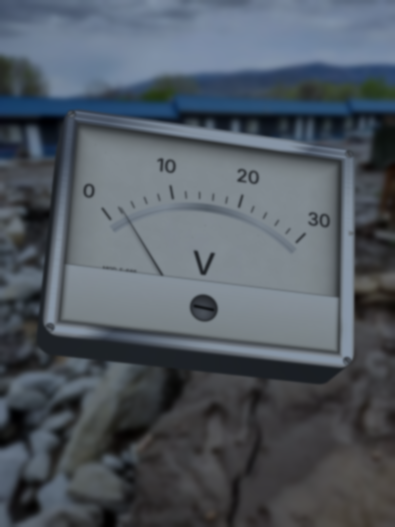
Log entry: 2 V
